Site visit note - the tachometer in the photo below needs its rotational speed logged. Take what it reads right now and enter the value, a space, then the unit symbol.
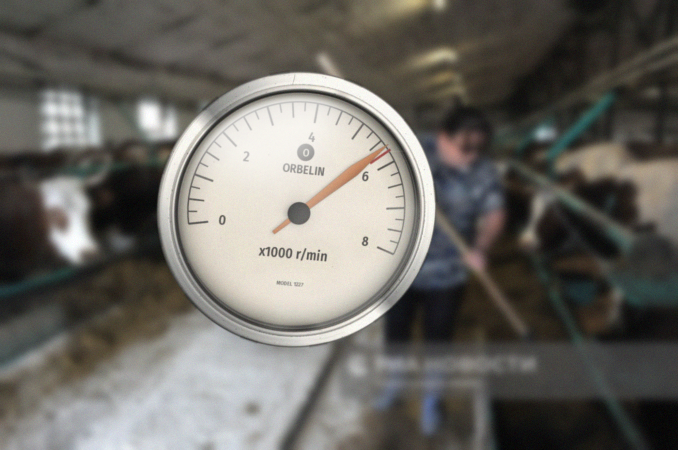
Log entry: 5625 rpm
